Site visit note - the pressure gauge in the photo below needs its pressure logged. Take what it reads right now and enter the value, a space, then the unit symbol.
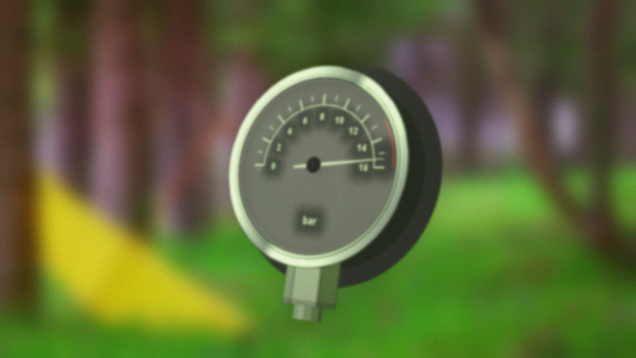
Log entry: 15.5 bar
